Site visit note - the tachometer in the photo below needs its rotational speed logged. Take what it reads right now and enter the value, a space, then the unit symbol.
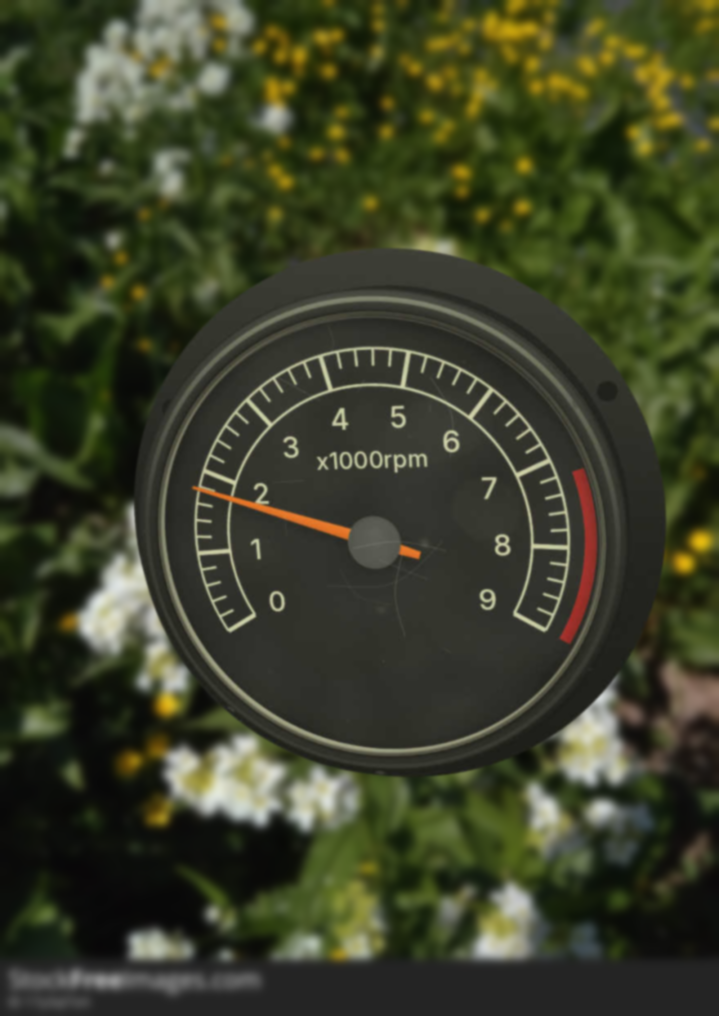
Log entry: 1800 rpm
